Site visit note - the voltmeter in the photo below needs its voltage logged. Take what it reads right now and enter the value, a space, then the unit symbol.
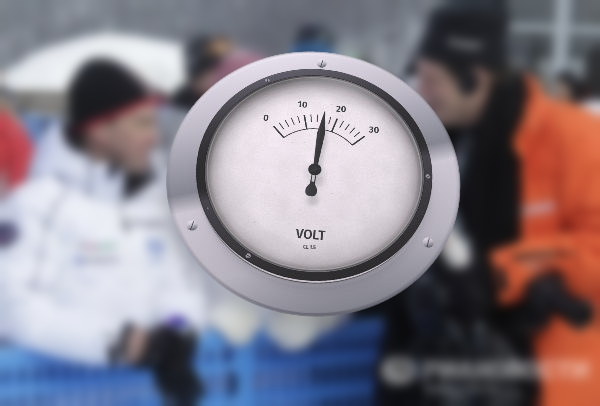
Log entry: 16 V
